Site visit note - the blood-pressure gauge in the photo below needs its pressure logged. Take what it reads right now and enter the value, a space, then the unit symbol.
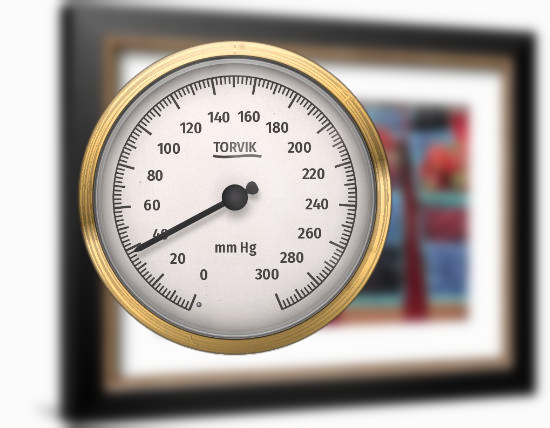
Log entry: 38 mmHg
